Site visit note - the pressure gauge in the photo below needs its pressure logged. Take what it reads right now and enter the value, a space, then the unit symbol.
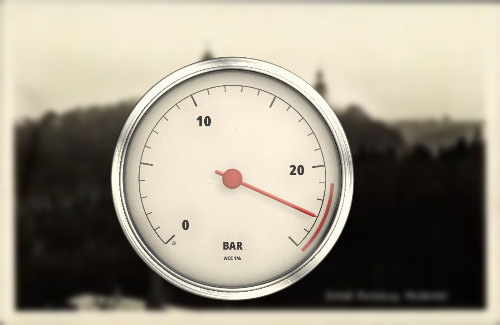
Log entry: 23 bar
